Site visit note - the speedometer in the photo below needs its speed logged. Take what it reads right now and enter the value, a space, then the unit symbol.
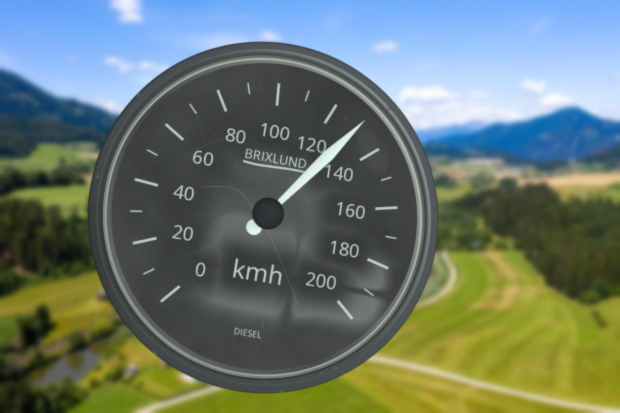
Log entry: 130 km/h
